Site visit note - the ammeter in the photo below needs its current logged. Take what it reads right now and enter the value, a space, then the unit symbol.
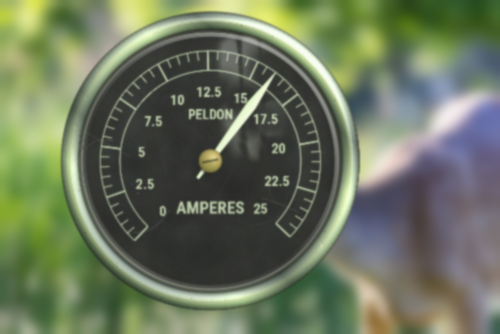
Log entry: 16 A
